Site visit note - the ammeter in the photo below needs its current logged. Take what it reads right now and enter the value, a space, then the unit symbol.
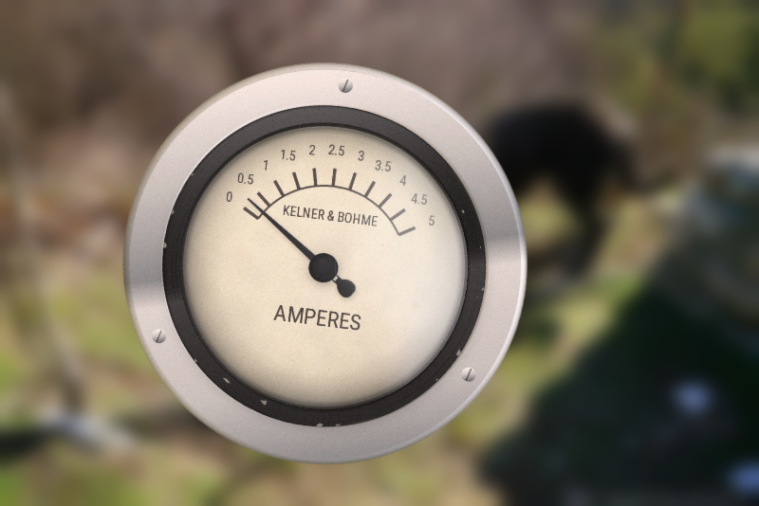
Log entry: 0.25 A
